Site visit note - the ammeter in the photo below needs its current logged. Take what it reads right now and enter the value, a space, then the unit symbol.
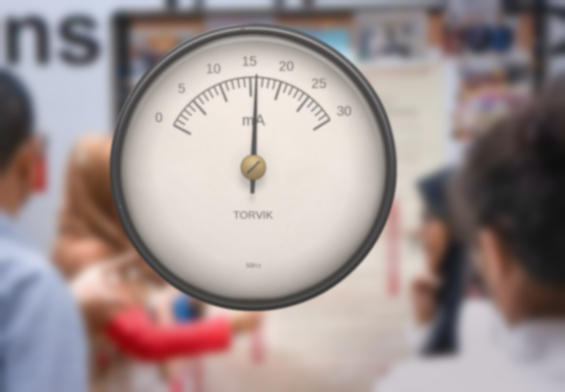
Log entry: 16 mA
